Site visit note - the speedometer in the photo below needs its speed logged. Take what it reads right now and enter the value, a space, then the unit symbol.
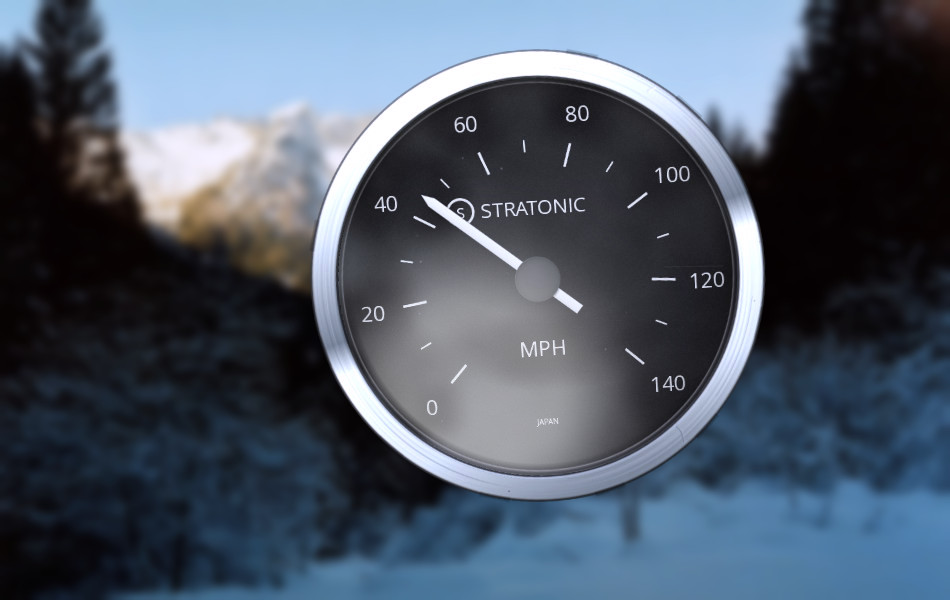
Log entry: 45 mph
